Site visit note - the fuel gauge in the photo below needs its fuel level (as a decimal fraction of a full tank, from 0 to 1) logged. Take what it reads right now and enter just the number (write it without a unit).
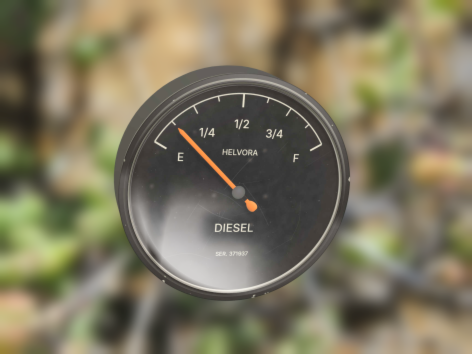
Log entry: 0.125
